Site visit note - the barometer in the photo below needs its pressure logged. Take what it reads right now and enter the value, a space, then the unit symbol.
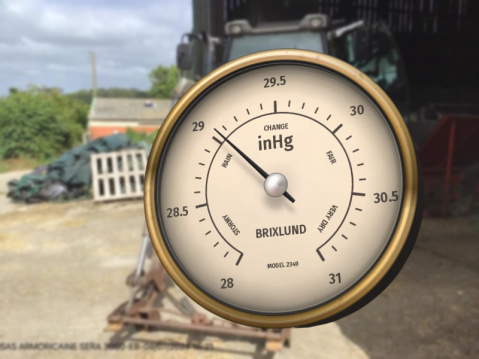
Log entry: 29.05 inHg
